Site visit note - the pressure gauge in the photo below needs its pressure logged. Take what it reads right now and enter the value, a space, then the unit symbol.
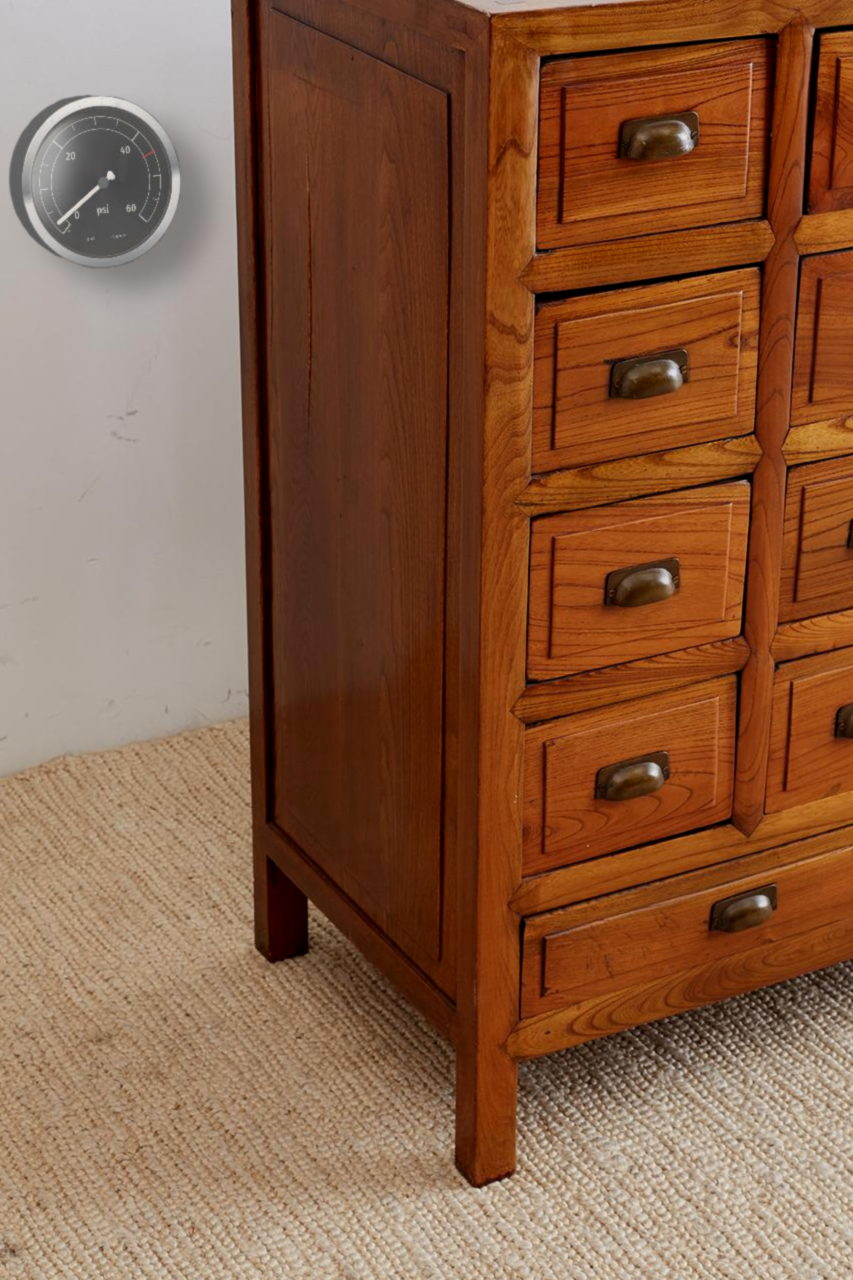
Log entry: 2.5 psi
